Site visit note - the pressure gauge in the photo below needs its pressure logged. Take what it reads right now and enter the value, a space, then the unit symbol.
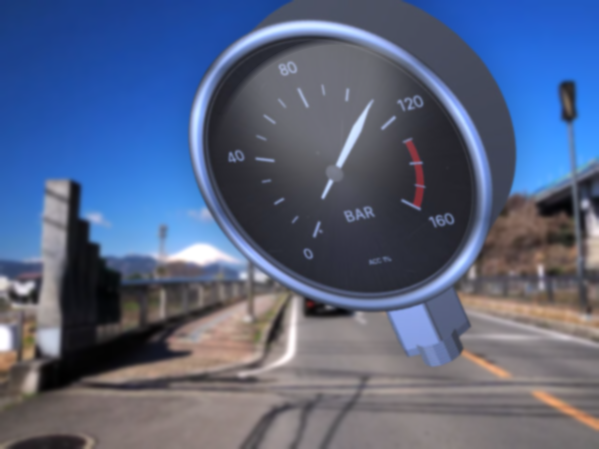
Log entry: 110 bar
